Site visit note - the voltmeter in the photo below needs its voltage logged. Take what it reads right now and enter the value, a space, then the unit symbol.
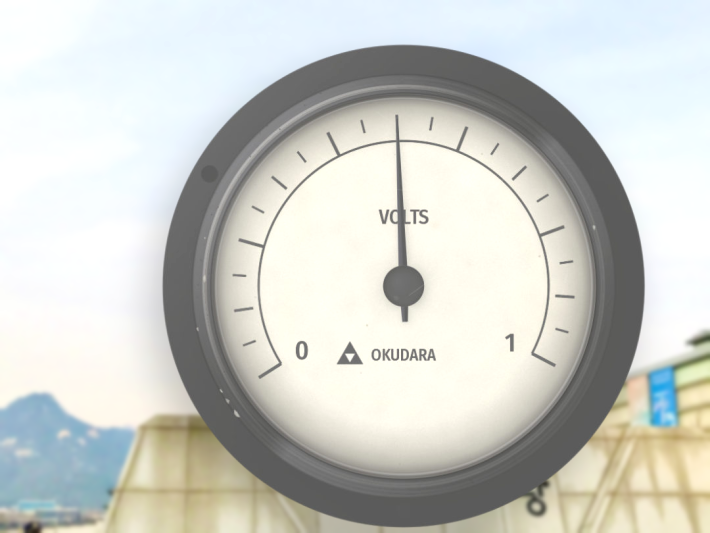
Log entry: 0.5 V
